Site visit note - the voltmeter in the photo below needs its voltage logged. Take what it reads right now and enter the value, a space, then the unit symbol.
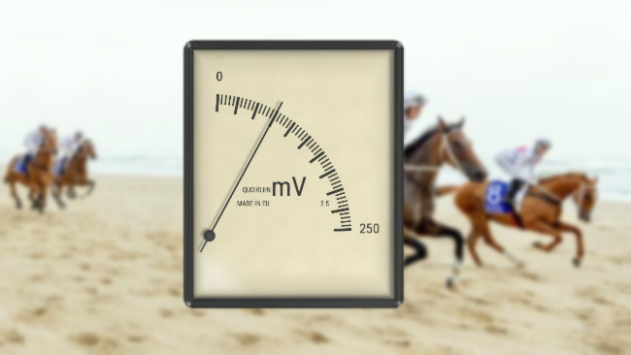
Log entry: 75 mV
